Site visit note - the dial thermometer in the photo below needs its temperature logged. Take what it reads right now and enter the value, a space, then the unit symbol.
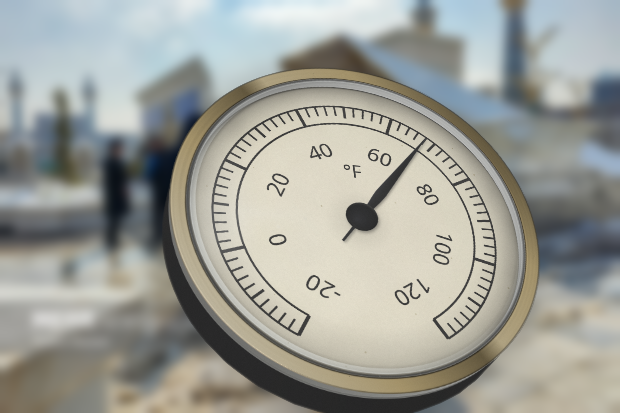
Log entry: 68 °F
